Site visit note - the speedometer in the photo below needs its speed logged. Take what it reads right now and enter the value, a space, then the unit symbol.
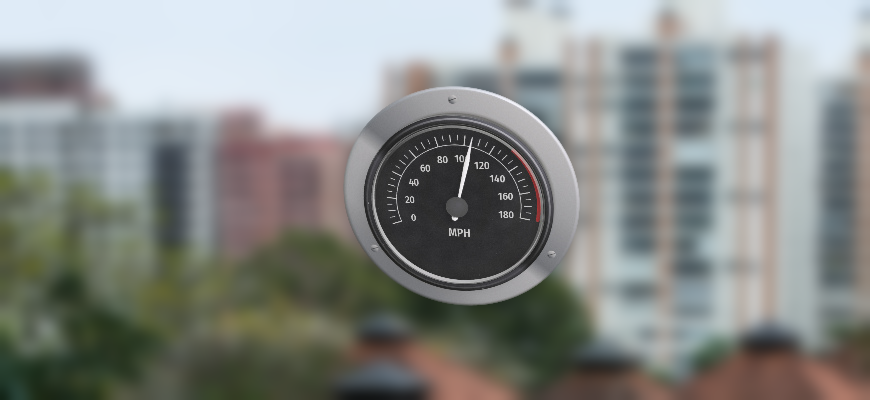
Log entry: 105 mph
